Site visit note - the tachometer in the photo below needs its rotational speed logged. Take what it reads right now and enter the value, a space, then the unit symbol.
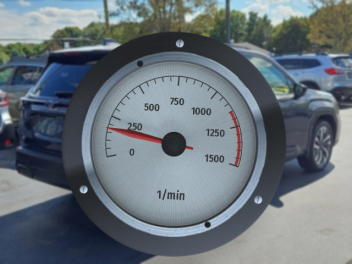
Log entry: 175 rpm
